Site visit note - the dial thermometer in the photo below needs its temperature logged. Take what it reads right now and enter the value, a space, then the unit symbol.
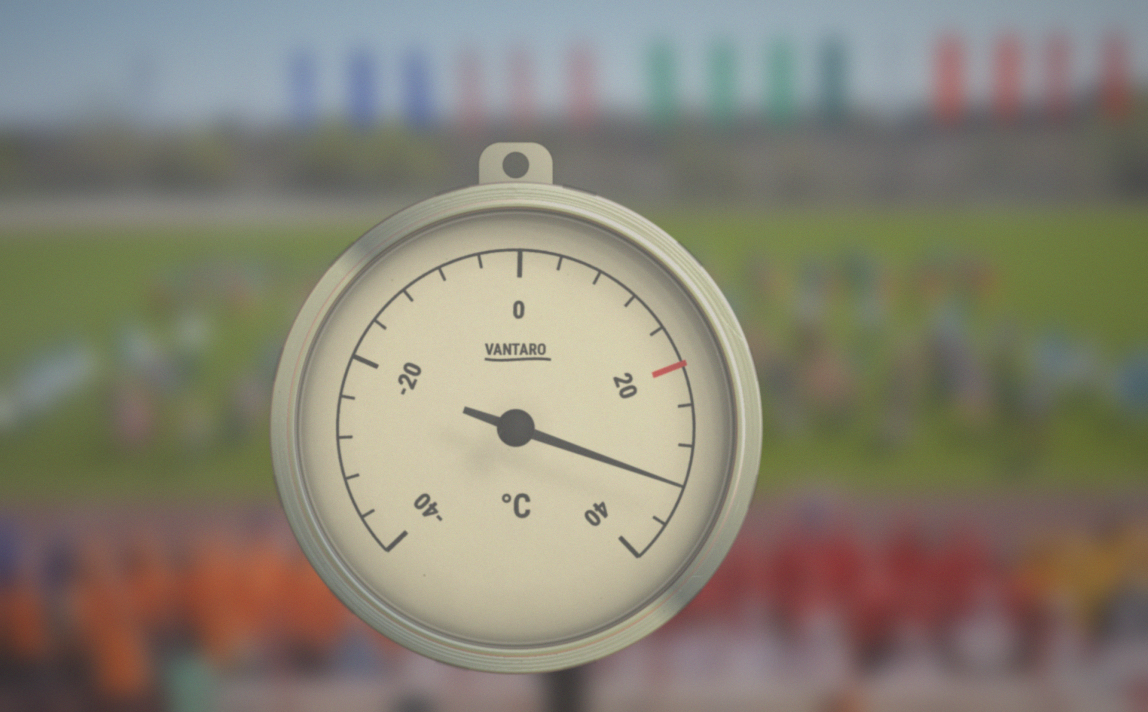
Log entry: 32 °C
